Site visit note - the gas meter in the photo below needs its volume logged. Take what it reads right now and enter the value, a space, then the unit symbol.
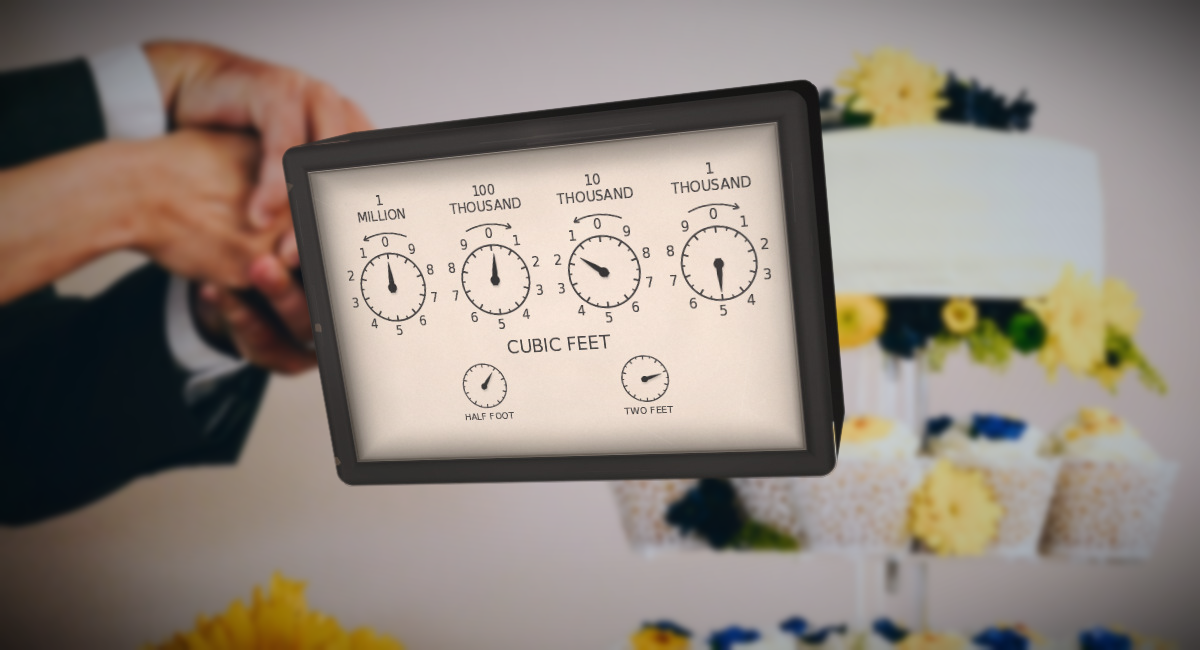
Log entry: 1500 ft³
